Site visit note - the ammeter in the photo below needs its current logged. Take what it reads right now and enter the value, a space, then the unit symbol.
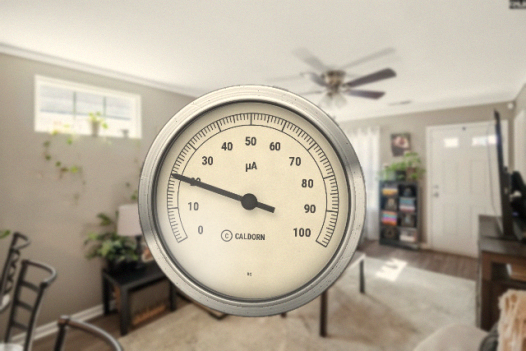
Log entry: 20 µA
